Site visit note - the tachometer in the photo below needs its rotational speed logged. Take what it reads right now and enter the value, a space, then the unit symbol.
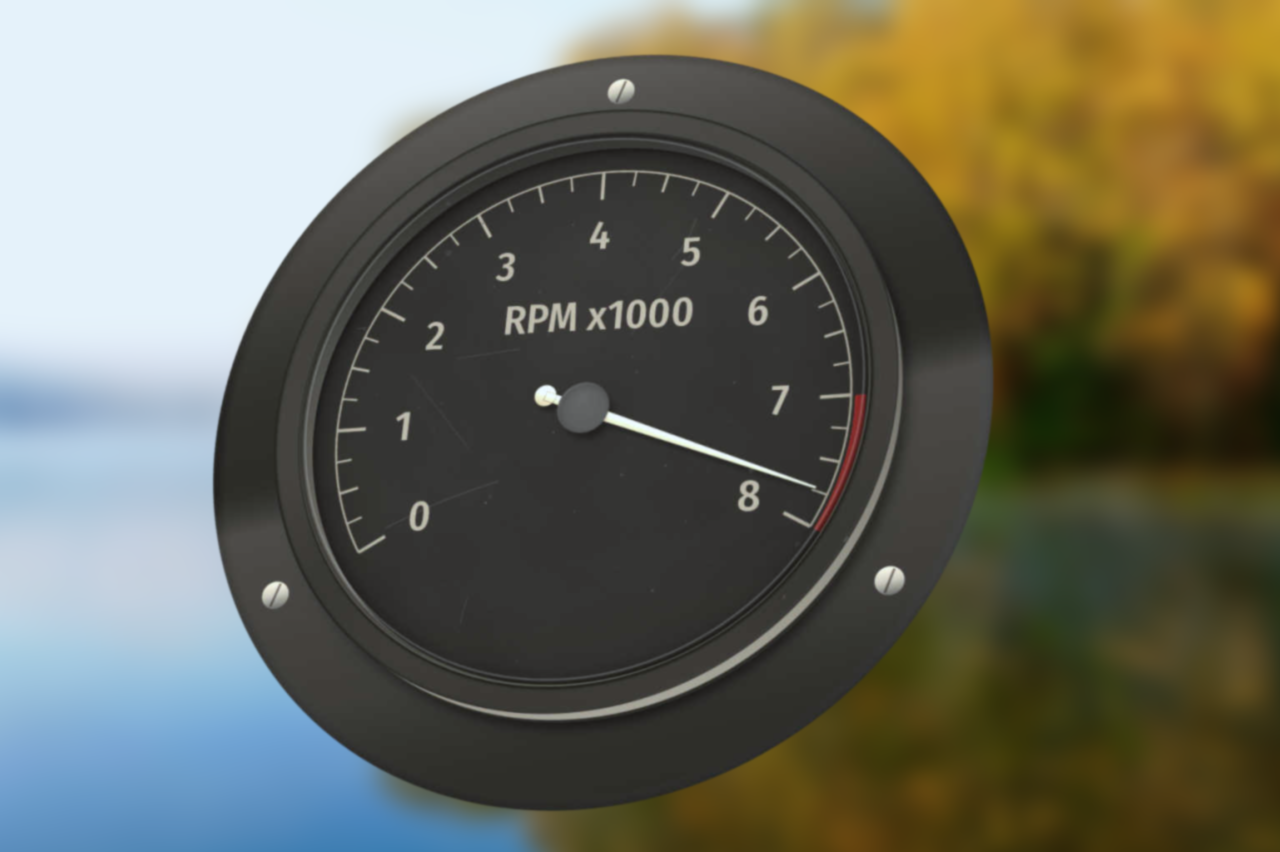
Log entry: 7750 rpm
